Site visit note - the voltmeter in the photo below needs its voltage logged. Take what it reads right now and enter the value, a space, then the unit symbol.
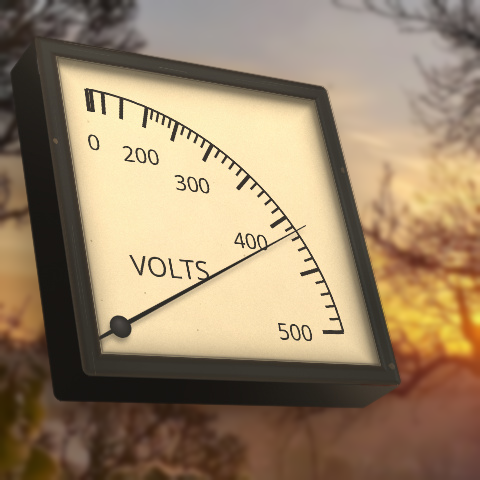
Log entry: 415 V
